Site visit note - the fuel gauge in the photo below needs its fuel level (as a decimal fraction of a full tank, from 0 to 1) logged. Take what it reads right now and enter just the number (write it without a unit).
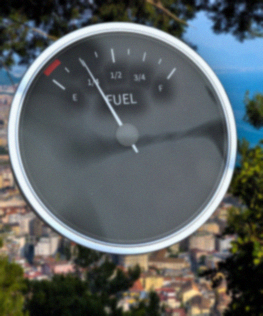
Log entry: 0.25
